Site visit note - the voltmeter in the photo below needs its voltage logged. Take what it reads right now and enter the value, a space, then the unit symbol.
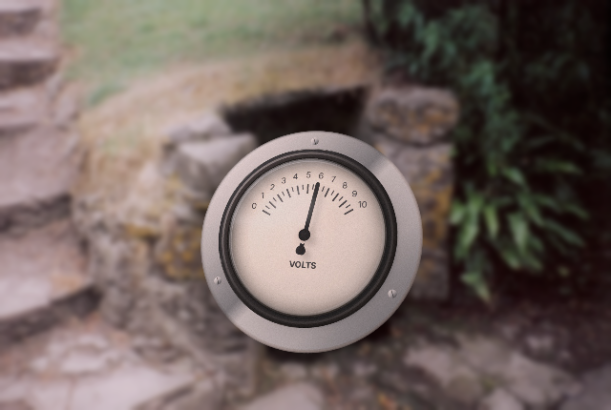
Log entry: 6 V
